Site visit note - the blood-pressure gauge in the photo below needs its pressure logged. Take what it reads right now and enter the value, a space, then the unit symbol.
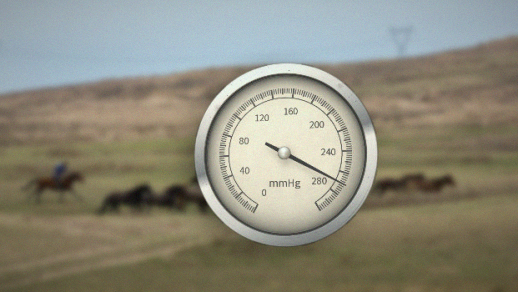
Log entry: 270 mmHg
